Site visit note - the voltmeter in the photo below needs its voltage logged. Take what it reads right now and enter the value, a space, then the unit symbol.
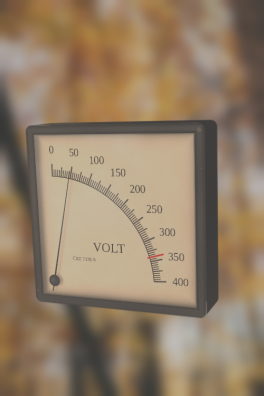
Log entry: 50 V
